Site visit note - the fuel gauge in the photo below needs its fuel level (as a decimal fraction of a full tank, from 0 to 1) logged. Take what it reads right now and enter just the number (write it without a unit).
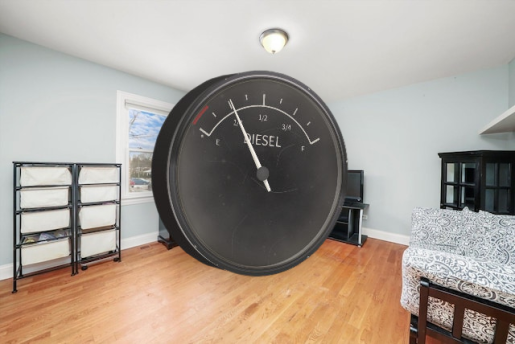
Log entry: 0.25
